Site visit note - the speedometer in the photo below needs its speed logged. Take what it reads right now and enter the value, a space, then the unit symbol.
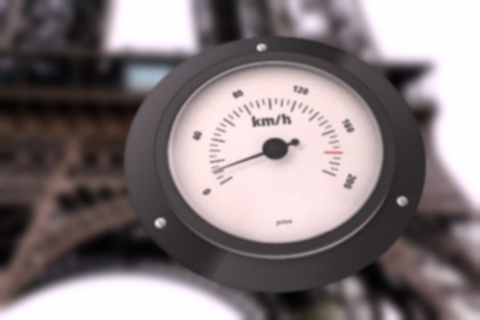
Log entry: 10 km/h
